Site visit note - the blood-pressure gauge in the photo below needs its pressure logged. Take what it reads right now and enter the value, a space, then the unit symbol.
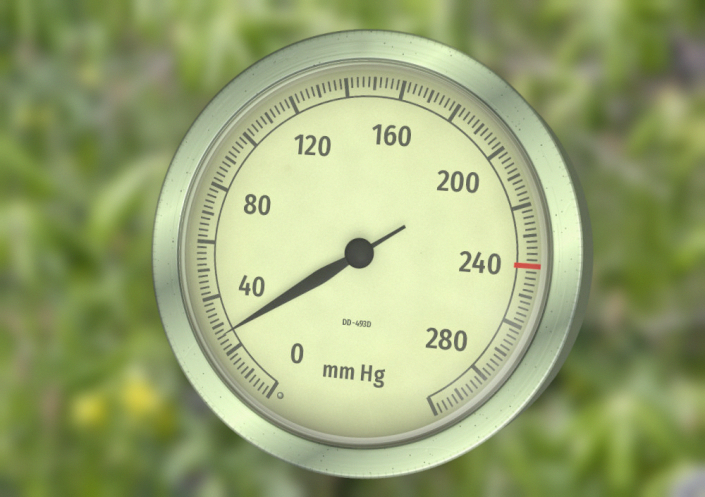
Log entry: 26 mmHg
